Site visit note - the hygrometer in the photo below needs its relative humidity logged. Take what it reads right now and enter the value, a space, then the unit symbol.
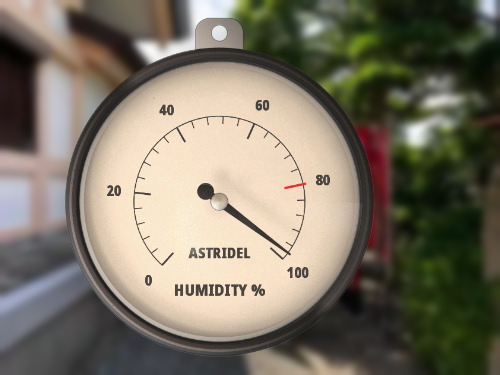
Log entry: 98 %
